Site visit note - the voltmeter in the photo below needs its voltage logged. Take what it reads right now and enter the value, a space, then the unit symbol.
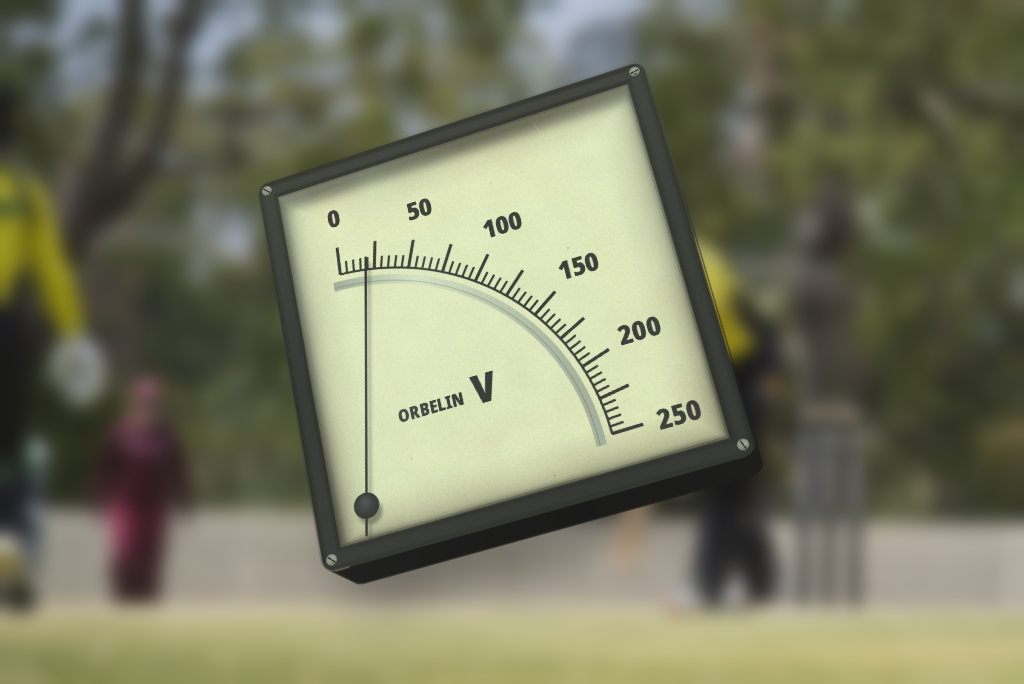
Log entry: 20 V
